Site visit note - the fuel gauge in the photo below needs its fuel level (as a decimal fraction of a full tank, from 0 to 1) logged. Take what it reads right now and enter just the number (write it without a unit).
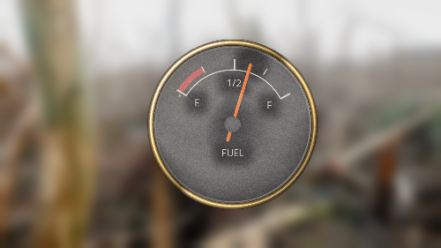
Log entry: 0.625
